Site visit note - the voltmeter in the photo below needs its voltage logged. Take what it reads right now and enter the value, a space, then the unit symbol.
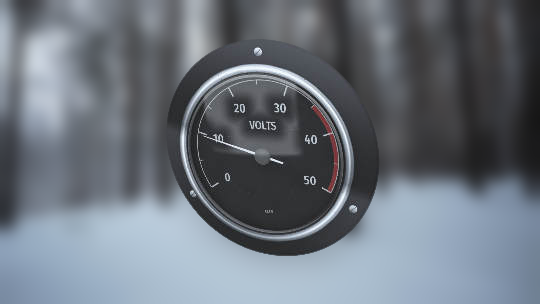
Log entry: 10 V
